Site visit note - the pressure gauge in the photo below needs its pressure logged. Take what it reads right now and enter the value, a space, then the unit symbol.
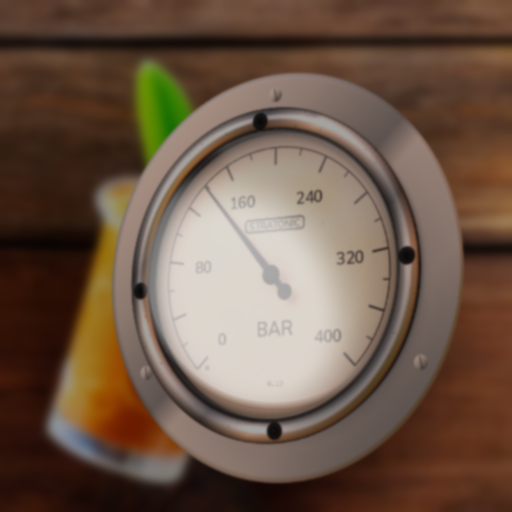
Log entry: 140 bar
